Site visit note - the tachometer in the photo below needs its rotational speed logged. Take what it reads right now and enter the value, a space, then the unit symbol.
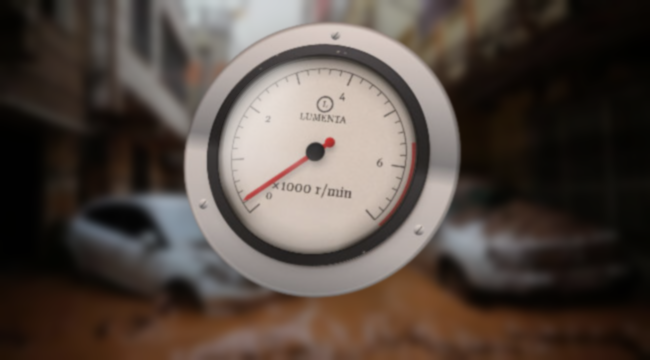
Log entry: 200 rpm
